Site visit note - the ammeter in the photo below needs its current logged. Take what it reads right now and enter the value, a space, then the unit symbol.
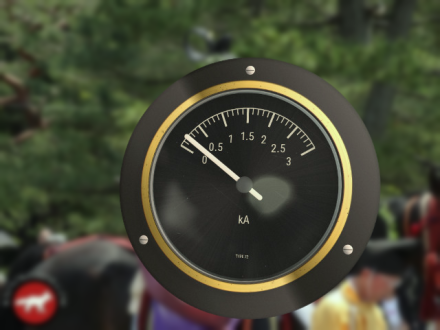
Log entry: 0.2 kA
